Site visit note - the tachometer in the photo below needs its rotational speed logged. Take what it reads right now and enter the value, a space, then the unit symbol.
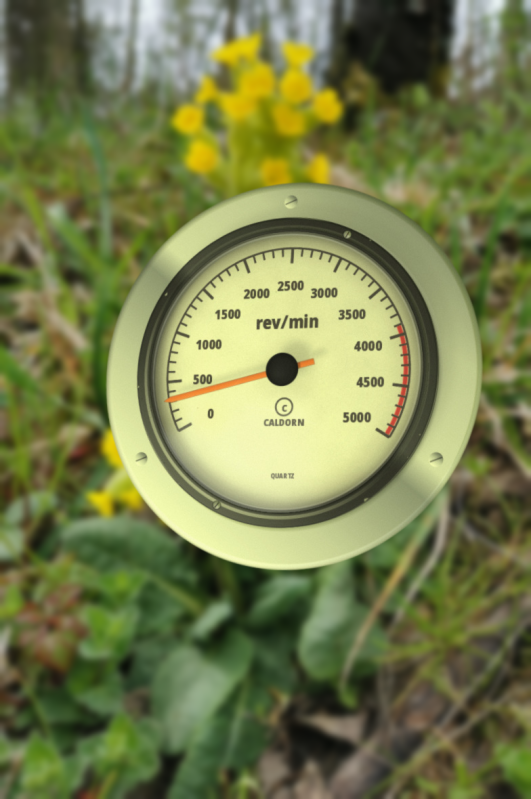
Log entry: 300 rpm
